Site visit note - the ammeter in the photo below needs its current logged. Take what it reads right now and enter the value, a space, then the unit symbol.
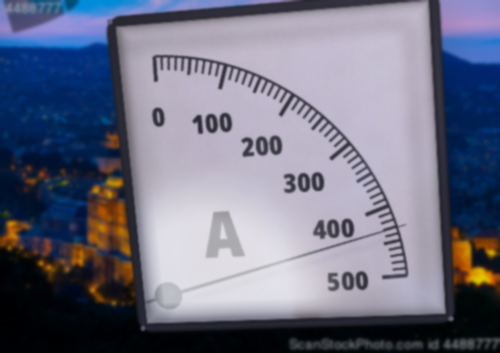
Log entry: 430 A
